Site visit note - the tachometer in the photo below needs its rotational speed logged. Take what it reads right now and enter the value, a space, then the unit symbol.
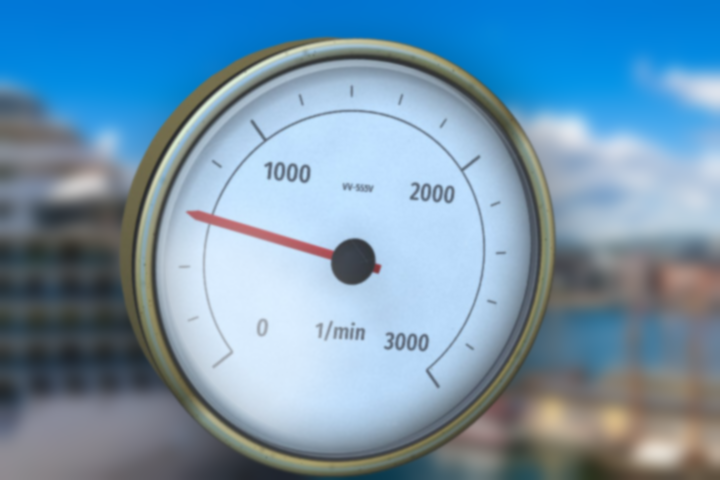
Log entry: 600 rpm
